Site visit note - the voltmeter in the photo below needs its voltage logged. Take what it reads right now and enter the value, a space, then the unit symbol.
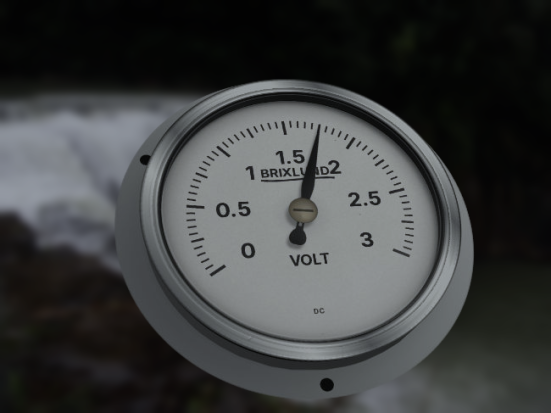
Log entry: 1.75 V
